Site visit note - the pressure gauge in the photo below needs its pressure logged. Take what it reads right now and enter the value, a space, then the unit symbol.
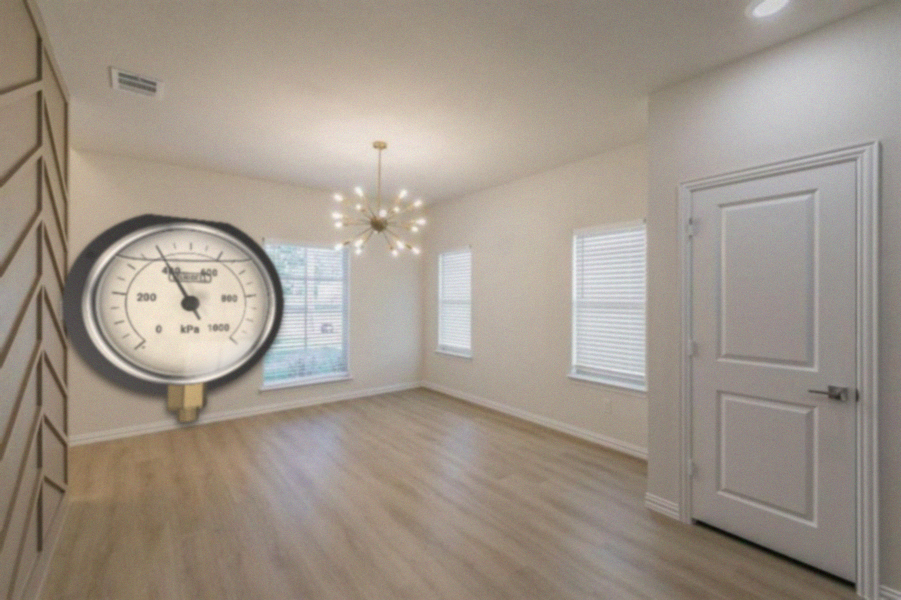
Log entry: 400 kPa
